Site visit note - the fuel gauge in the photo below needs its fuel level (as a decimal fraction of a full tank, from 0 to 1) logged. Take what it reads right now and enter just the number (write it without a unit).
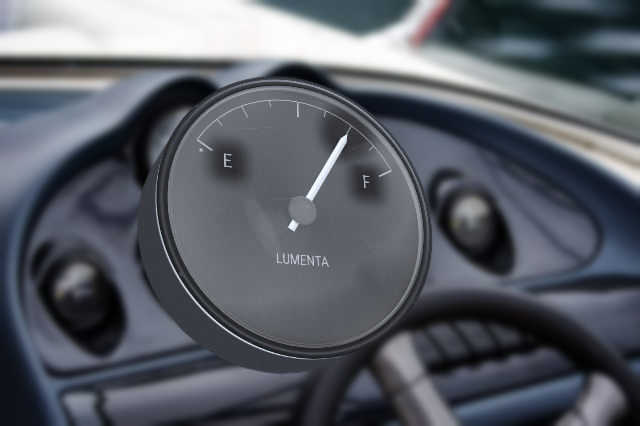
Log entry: 0.75
